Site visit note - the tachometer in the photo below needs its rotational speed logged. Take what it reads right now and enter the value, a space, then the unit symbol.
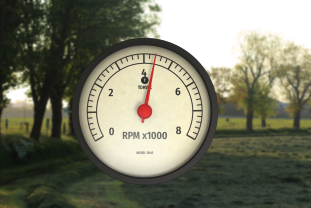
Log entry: 4400 rpm
